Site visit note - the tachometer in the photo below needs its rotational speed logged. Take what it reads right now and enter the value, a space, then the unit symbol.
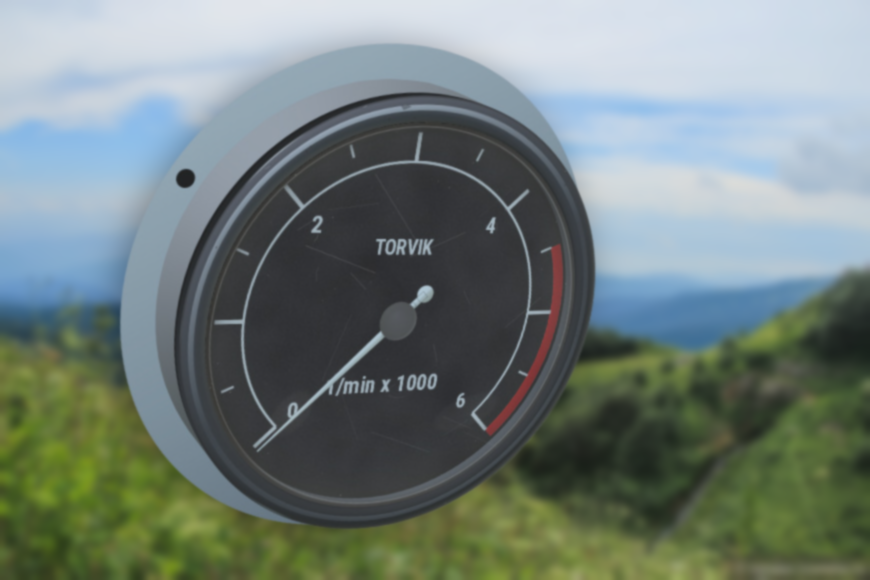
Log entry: 0 rpm
